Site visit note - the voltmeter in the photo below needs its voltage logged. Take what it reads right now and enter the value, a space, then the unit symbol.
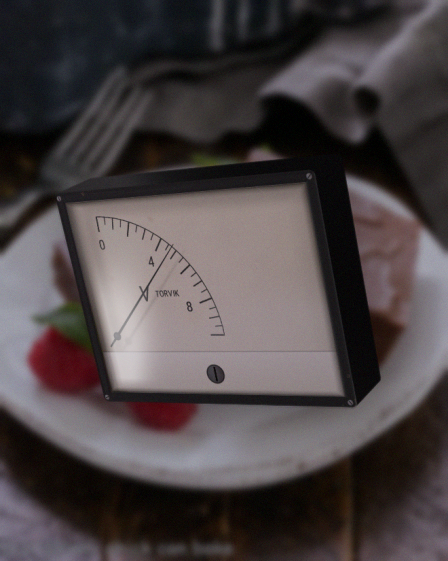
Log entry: 4.75 V
